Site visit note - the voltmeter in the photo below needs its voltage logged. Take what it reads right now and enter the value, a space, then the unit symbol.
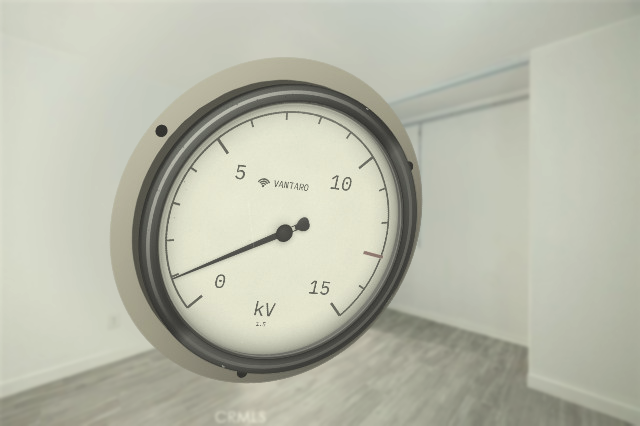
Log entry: 1 kV
